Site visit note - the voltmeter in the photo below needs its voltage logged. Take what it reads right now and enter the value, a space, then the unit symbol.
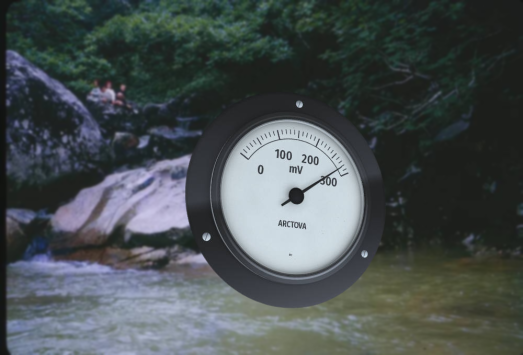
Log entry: 280 mV
